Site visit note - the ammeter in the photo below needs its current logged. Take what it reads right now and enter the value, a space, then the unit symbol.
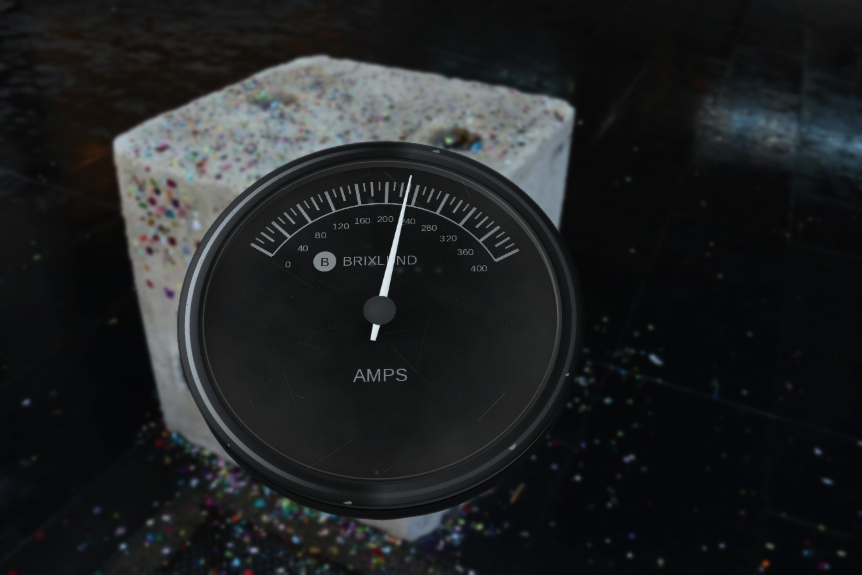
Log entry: 230 A
